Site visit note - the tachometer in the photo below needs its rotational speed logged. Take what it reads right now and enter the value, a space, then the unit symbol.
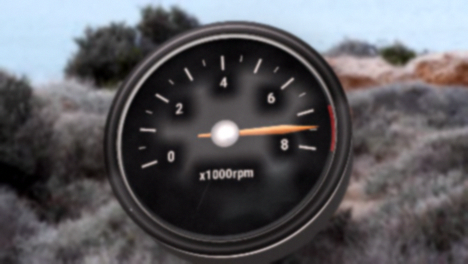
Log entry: 7500 rpm
